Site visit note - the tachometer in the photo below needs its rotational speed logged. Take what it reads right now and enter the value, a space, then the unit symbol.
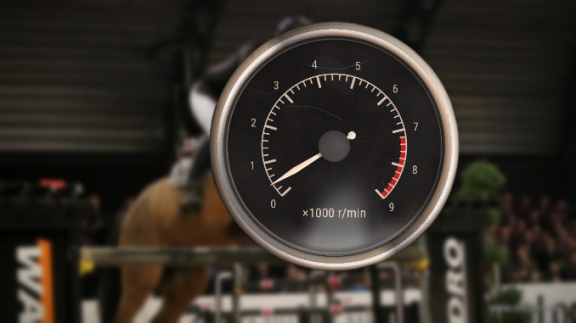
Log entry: 400 rpm
